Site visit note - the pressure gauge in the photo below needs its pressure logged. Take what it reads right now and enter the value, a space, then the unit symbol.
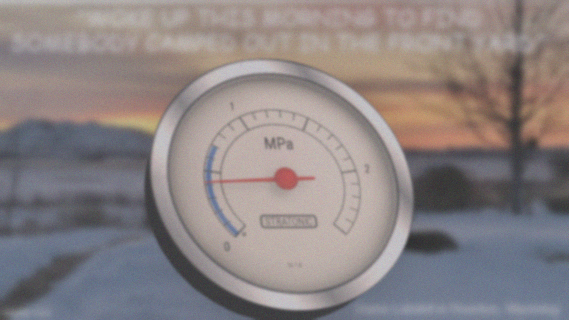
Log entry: 0.4 MPa
